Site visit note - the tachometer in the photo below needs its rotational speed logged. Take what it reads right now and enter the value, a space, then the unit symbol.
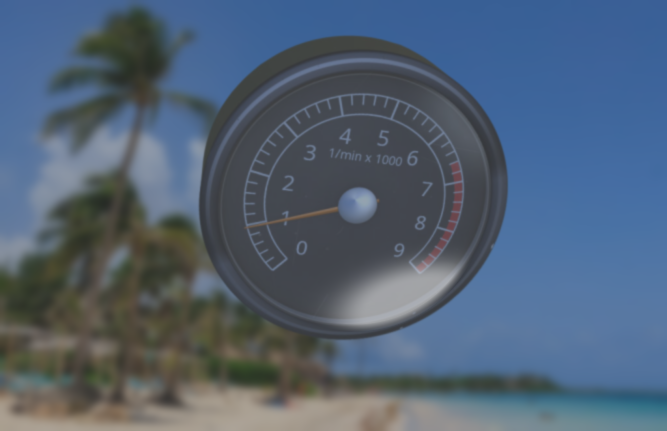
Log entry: 1000 rpm
